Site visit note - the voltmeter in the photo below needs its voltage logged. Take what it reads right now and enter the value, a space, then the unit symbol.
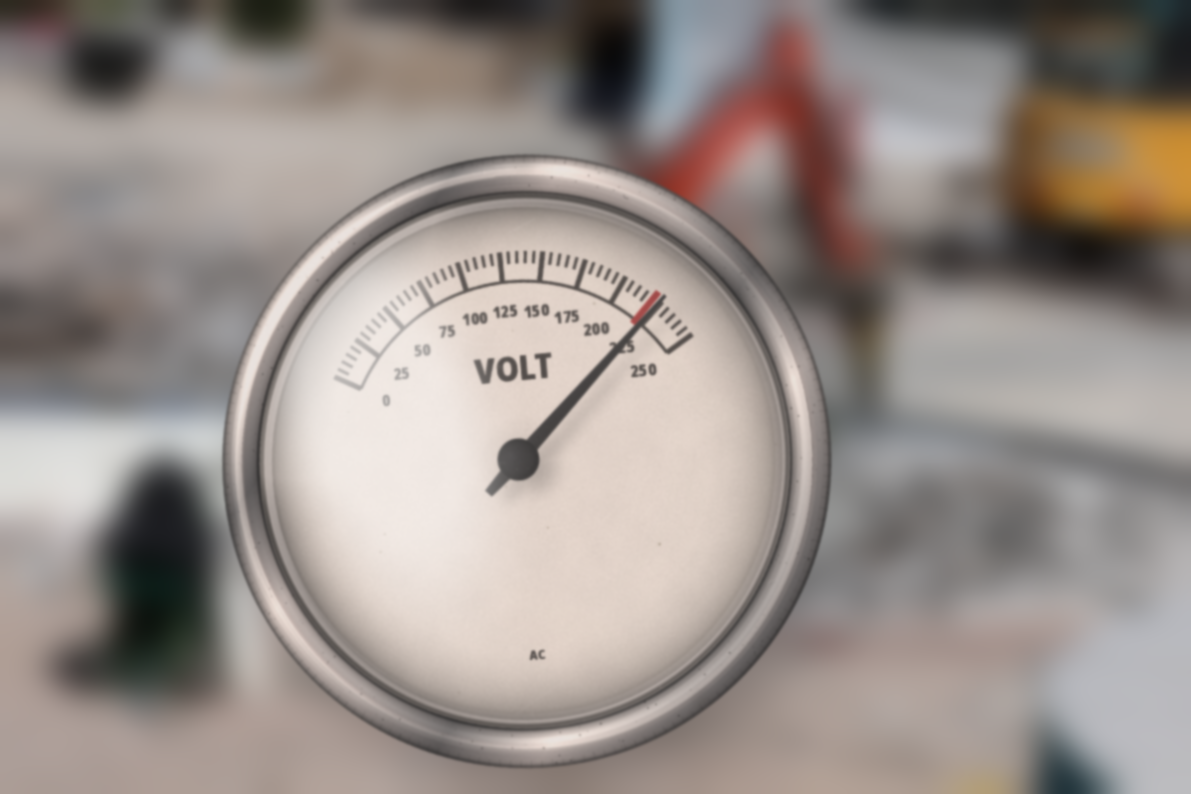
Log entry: 225 V
